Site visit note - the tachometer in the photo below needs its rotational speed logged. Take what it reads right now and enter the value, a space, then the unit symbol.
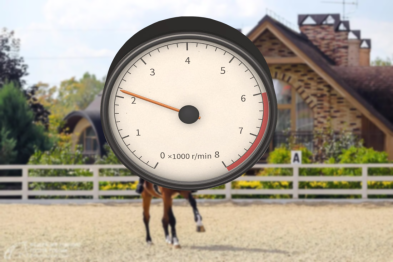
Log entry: 2200 rpm
